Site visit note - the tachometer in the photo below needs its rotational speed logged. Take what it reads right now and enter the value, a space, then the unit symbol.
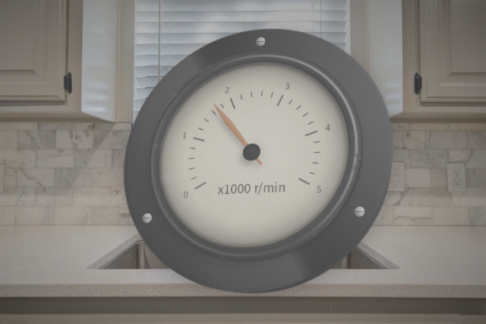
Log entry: 1700 rpm
